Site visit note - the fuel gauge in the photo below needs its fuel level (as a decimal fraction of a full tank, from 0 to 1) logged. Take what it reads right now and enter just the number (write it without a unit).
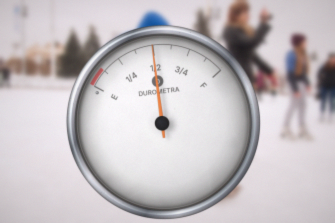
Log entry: 0.5
